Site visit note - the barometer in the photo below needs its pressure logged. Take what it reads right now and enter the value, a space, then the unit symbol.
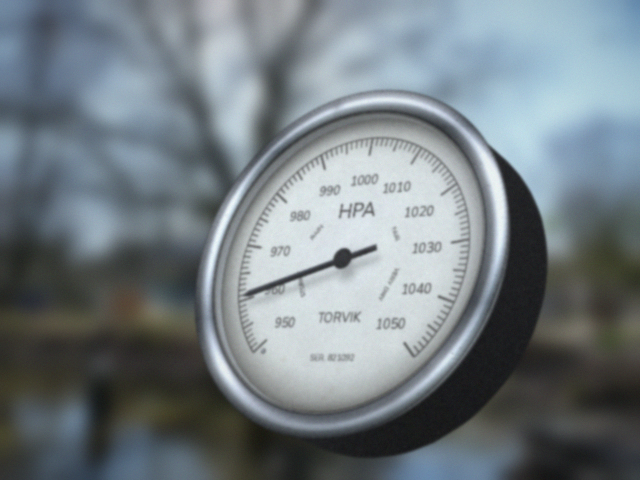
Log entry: 960 hPa
